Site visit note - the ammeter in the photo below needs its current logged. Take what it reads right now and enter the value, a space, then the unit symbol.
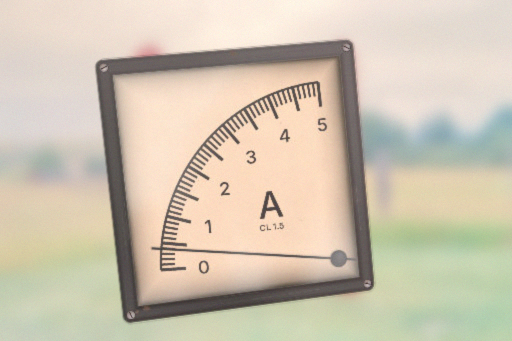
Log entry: 0.4 A
